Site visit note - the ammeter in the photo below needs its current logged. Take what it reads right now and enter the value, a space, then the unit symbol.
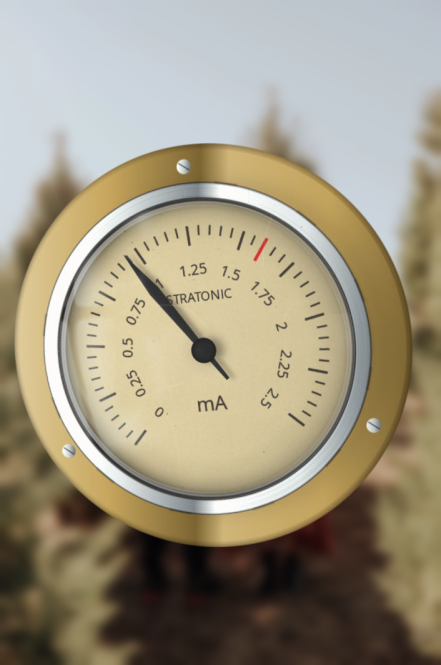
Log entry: 0.95 mA
